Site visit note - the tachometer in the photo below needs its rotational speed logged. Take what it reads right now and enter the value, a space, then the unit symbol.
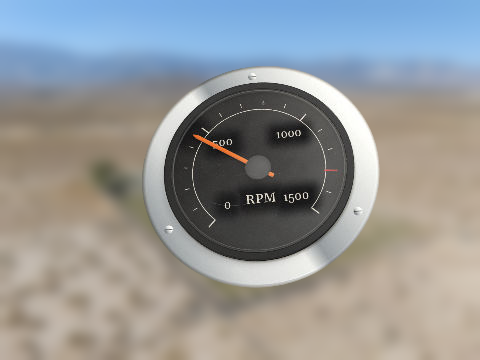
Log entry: 450 rpm
